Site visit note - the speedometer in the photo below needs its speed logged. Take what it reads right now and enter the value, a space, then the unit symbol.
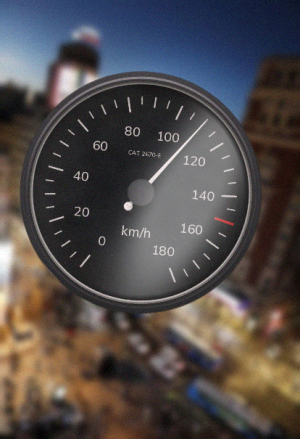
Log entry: 110 km/h
